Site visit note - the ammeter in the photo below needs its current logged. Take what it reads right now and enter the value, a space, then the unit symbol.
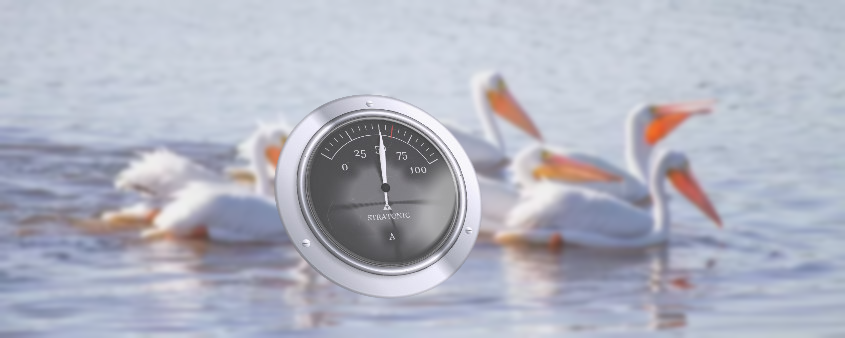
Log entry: 50 A
